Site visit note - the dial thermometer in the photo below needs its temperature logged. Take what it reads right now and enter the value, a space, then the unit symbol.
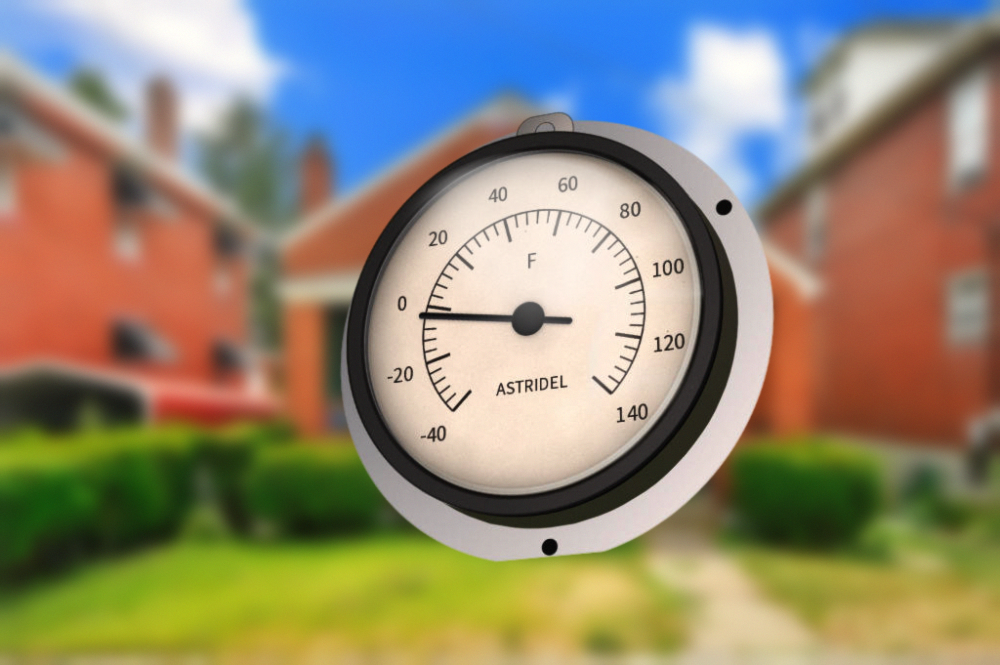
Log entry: -4 °F
